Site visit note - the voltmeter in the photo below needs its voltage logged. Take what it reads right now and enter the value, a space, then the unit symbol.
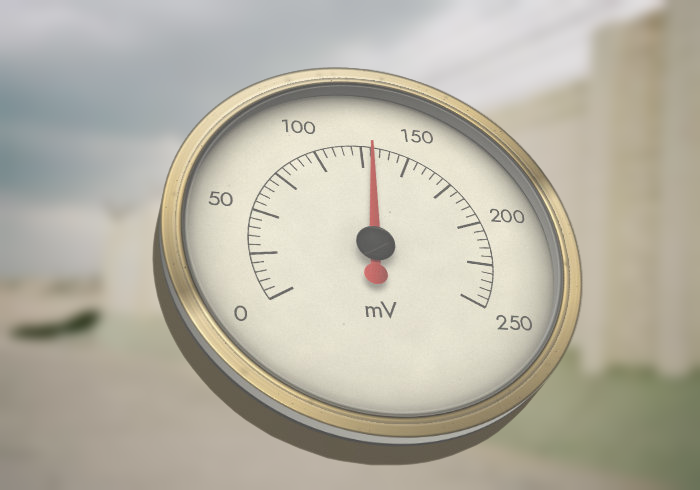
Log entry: 130 mV
